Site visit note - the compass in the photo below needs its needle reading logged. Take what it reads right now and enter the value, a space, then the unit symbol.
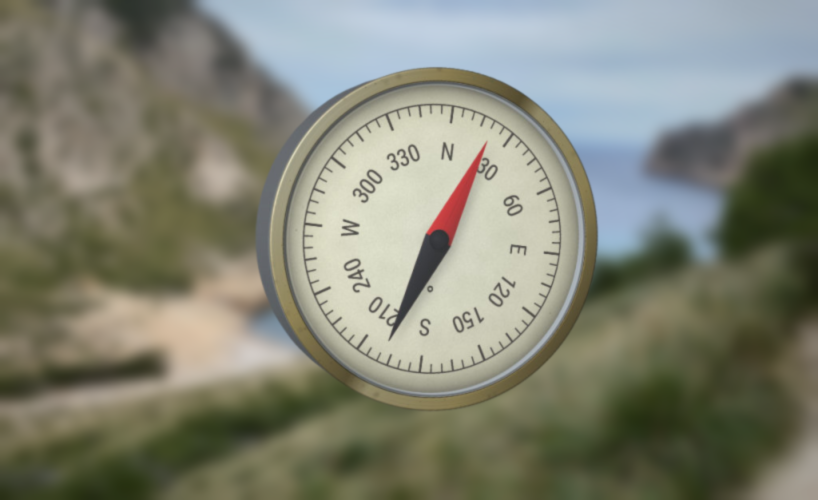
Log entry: 20 °
